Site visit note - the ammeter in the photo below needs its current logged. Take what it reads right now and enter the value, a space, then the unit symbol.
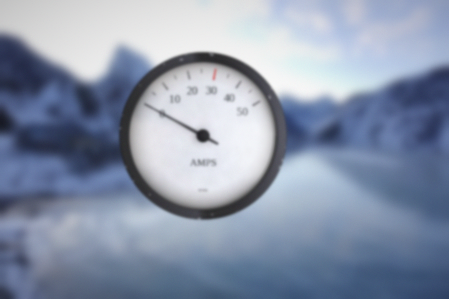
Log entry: 0 A
